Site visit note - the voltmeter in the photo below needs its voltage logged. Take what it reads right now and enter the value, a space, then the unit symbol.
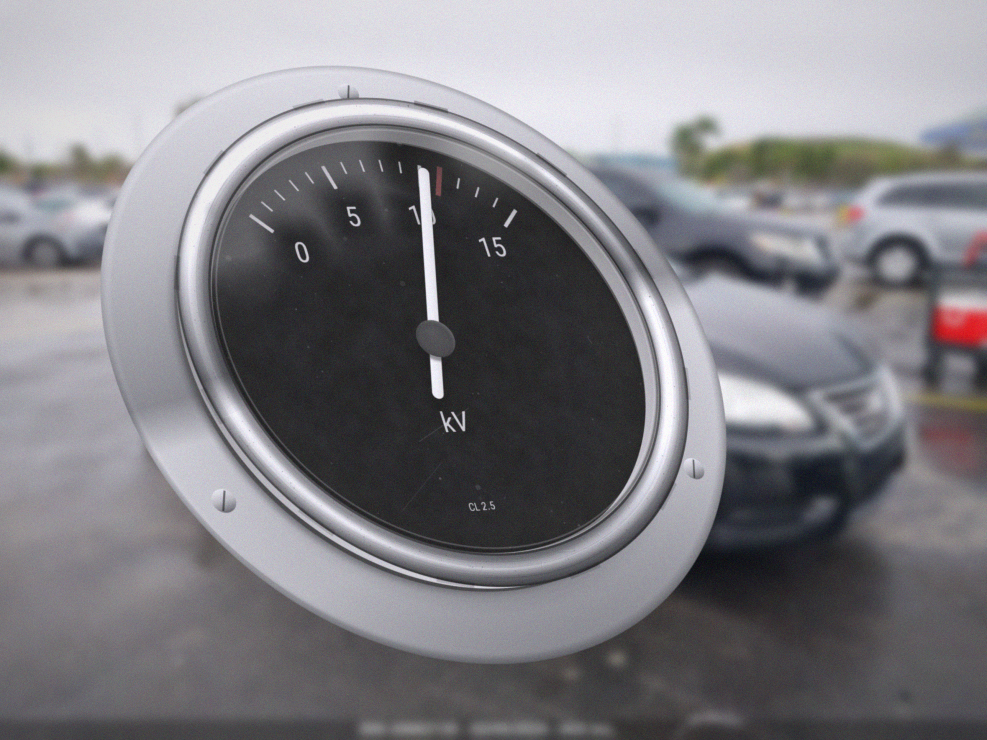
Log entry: 10 kV
